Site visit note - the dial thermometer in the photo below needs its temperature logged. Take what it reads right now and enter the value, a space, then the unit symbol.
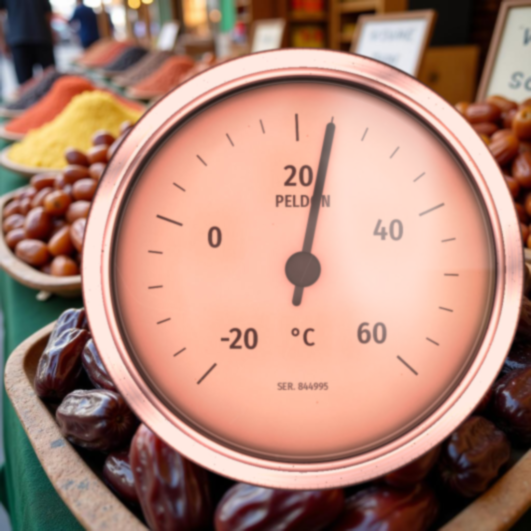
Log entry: 24 °C
